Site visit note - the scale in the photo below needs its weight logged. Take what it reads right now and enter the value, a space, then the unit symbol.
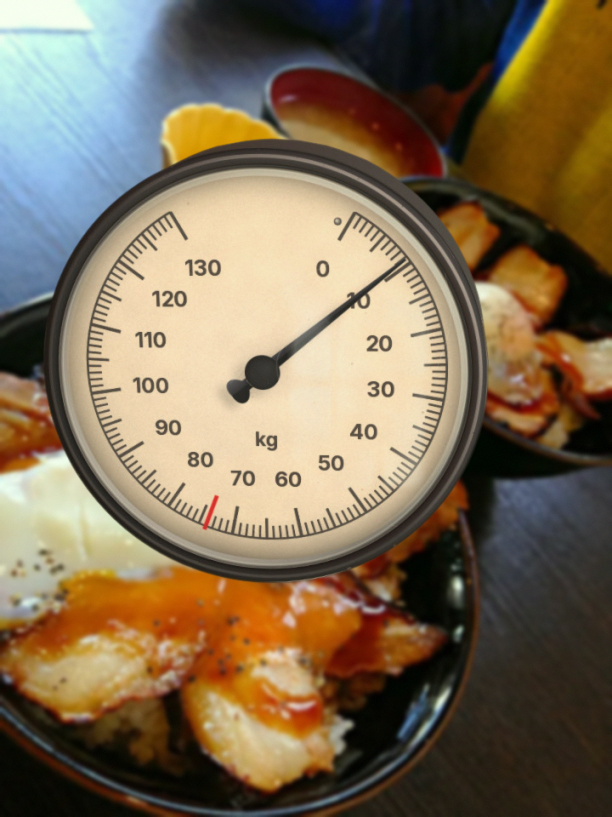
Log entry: 9 kg
